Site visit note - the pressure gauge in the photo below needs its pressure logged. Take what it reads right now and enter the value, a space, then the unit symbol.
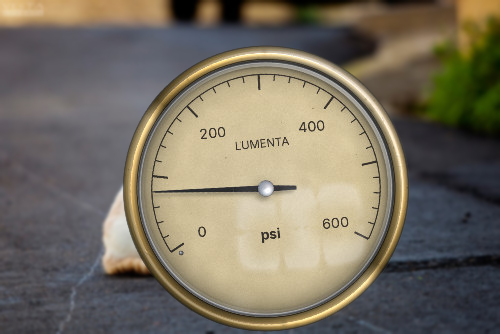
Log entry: 80 psi
